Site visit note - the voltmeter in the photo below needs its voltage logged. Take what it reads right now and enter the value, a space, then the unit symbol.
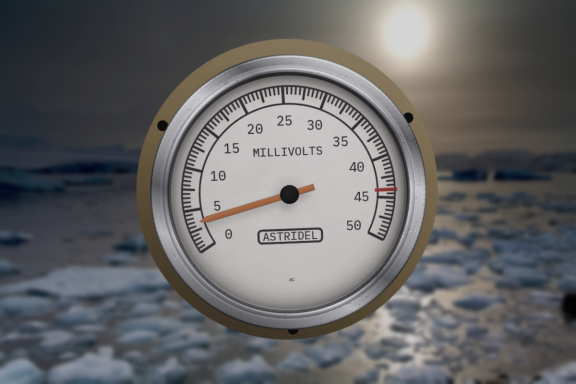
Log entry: 3.5 mV
